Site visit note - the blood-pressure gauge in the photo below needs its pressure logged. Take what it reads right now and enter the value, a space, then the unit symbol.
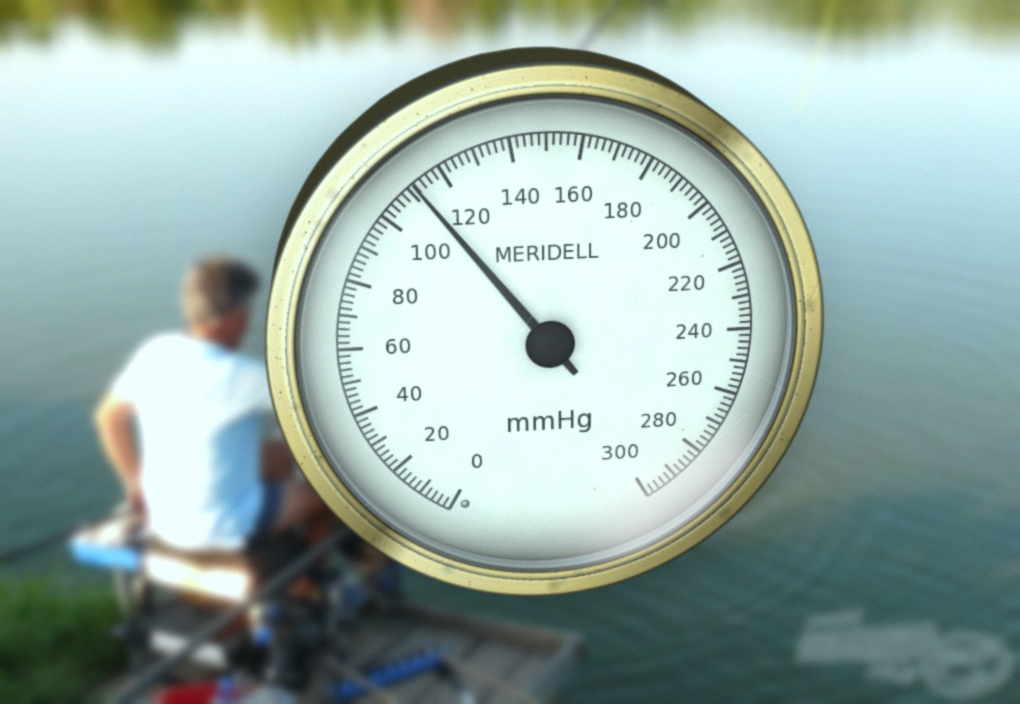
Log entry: 112 mmHg
